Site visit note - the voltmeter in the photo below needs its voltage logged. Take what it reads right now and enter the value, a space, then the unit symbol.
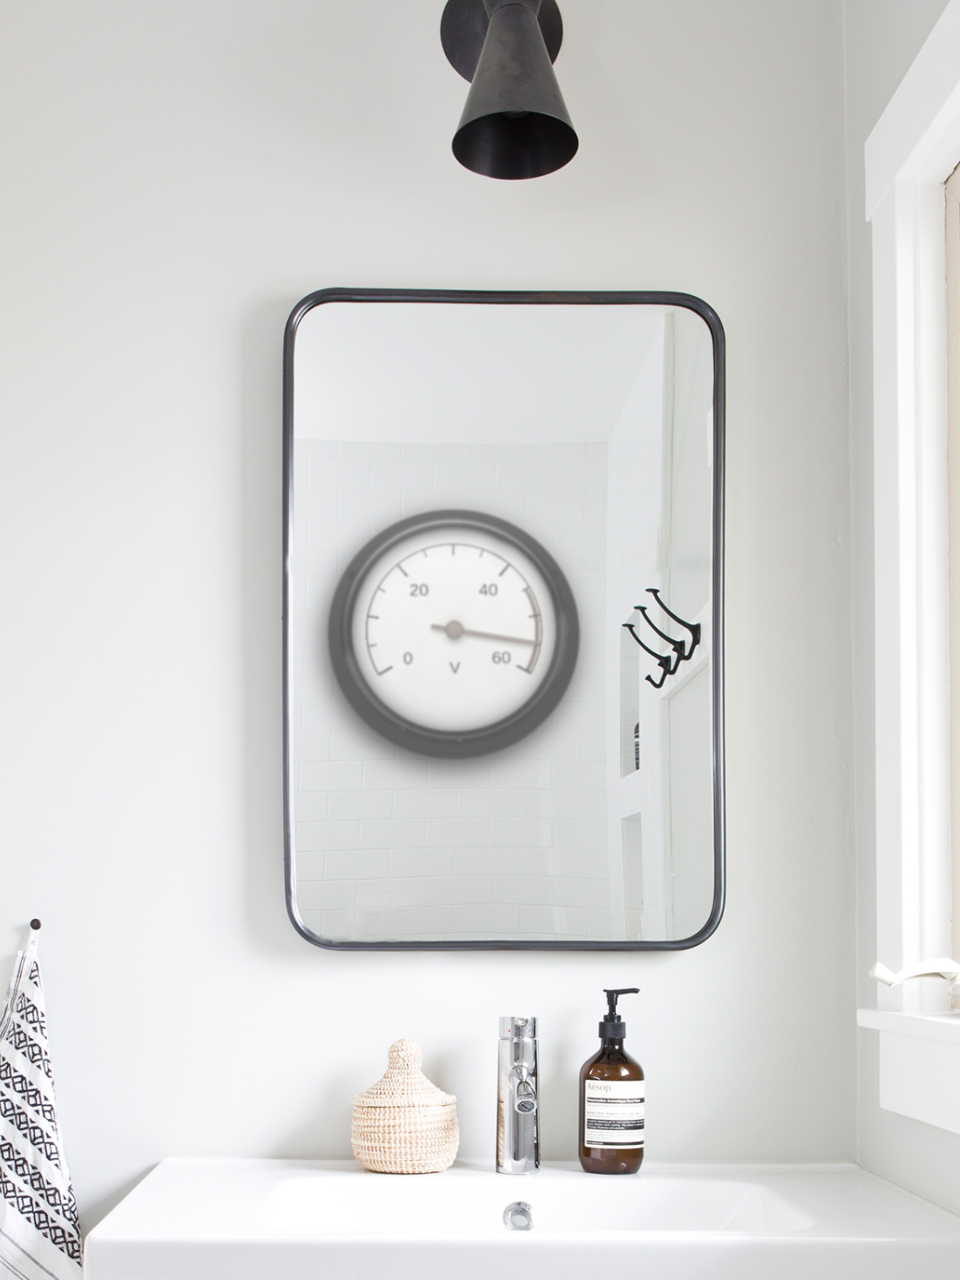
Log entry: 55 V
